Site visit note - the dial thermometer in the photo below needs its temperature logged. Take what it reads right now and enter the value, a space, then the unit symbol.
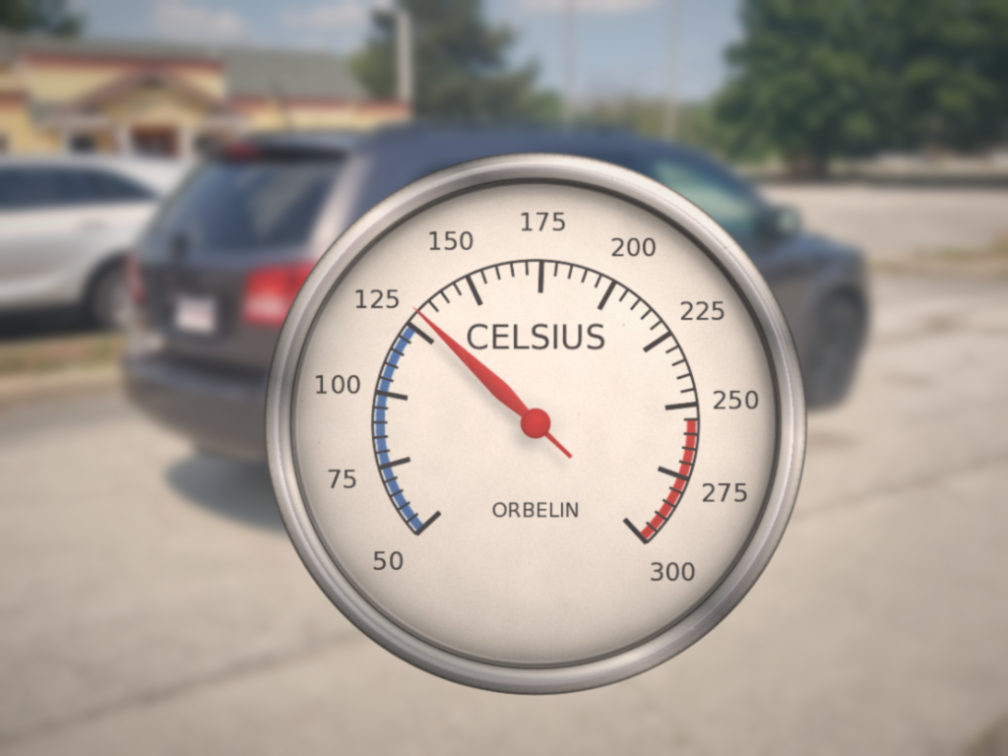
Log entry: 130 °C
